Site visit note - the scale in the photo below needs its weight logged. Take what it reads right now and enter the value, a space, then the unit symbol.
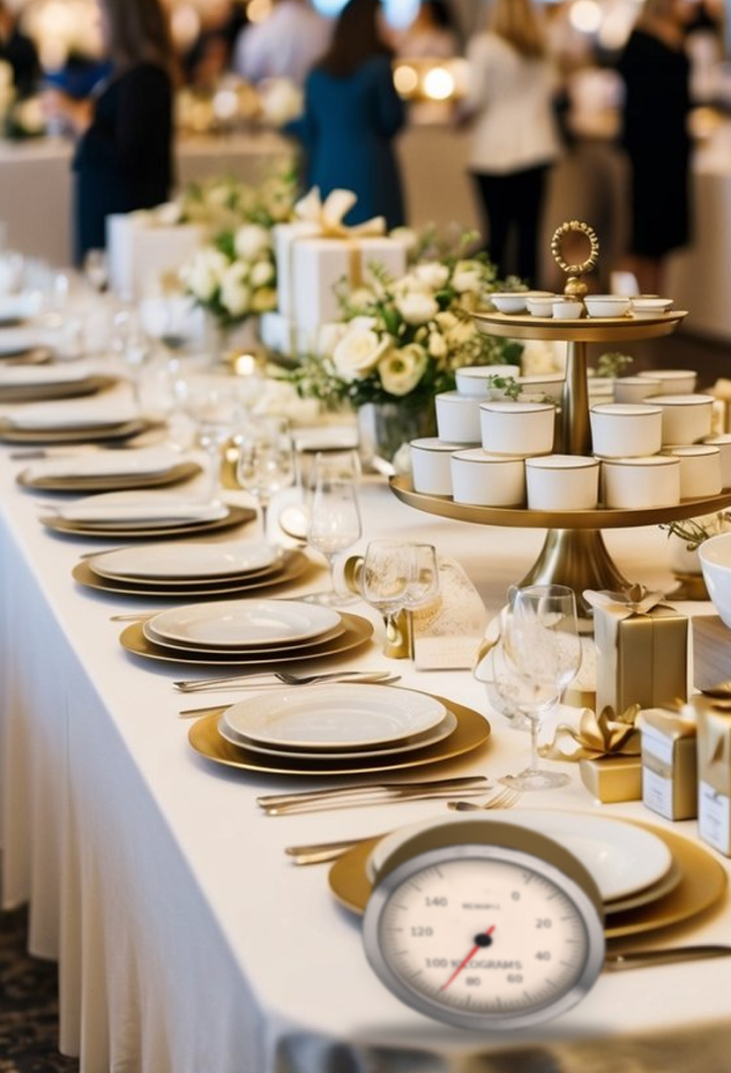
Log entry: 90 kg
